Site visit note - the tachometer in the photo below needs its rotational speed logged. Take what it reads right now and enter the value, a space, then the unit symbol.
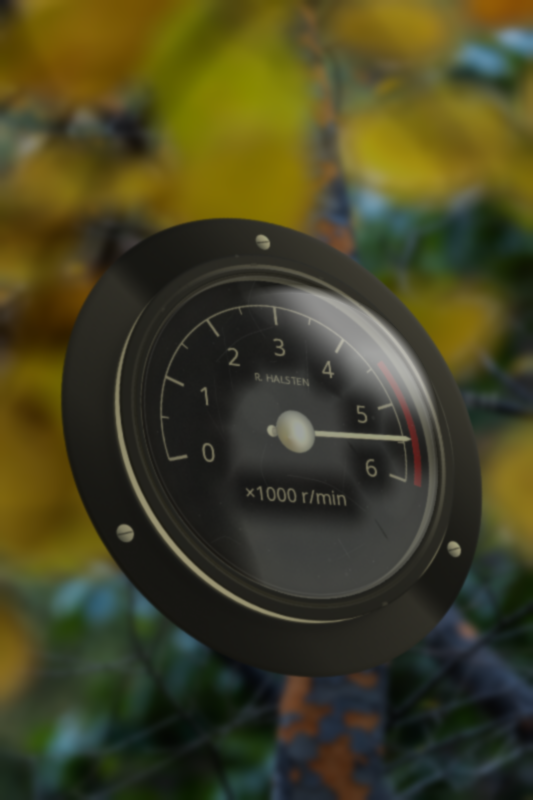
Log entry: 5500 rpm
